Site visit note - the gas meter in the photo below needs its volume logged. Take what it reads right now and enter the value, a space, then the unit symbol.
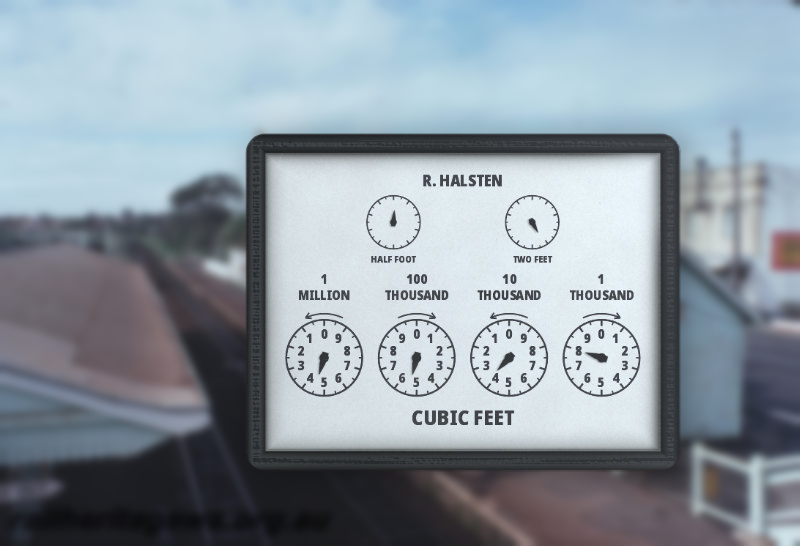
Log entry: 453800 ft³
